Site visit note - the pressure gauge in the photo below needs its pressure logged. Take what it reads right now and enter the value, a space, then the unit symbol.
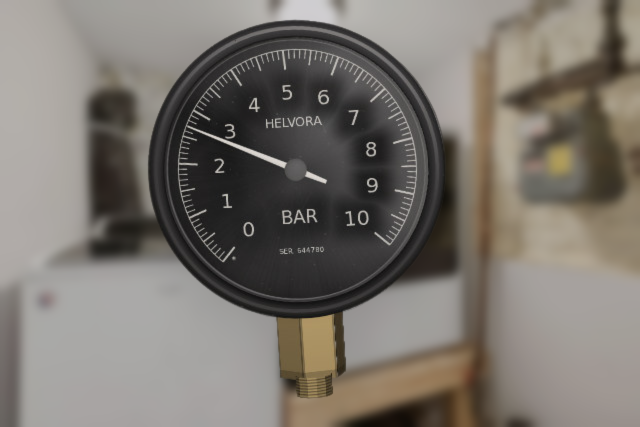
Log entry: 2.7 bar
